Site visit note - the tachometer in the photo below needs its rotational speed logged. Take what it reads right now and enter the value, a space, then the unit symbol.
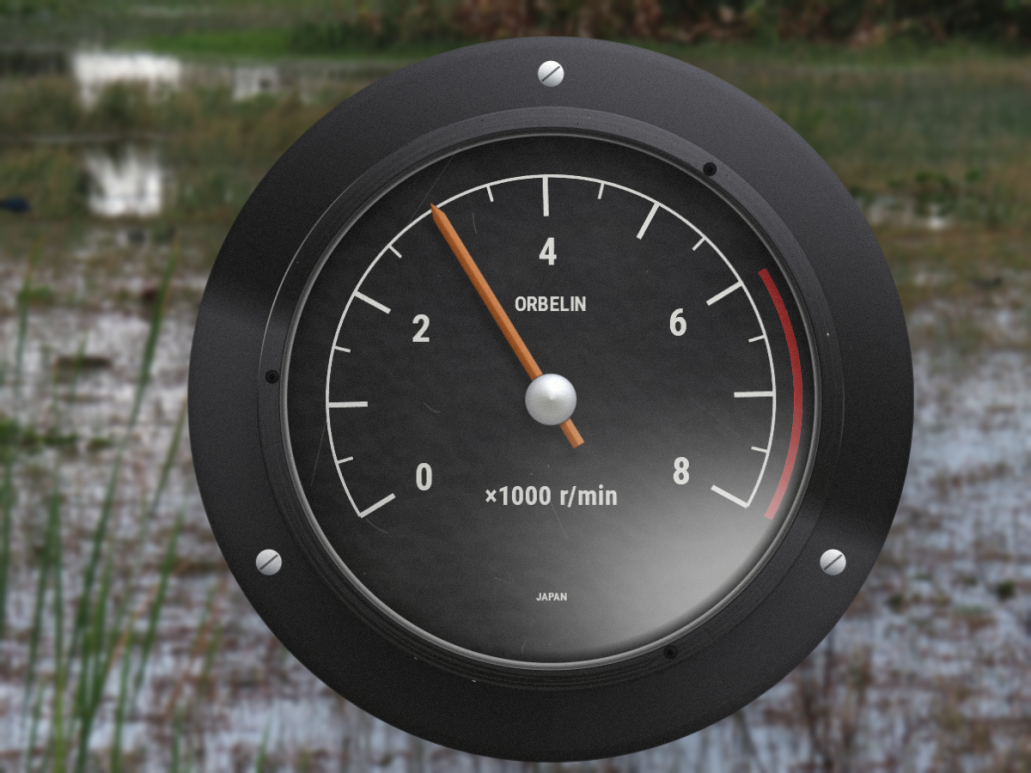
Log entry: 3000 rpm
